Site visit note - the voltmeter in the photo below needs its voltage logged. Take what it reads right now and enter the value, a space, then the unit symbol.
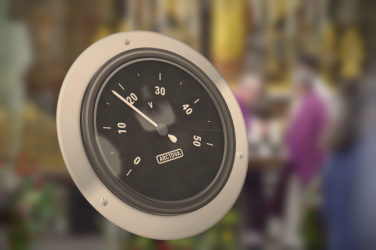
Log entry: 17.5 V
